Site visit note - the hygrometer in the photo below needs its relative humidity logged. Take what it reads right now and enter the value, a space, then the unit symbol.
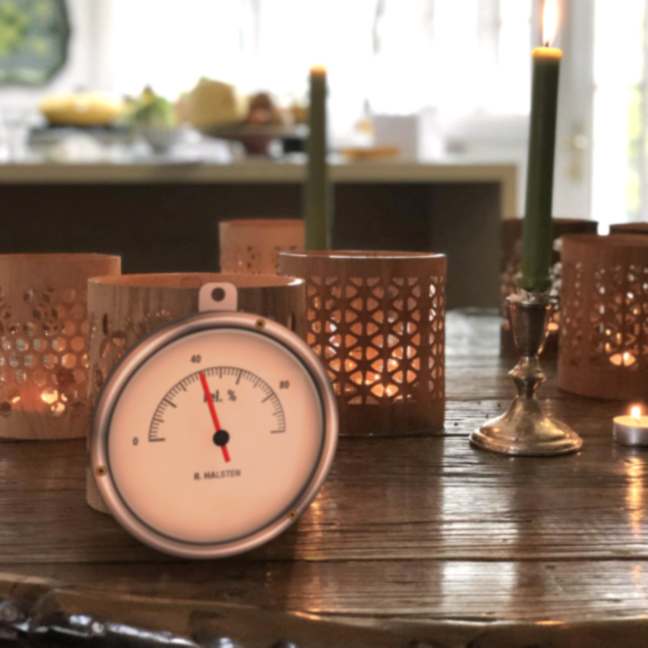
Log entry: 40 %
